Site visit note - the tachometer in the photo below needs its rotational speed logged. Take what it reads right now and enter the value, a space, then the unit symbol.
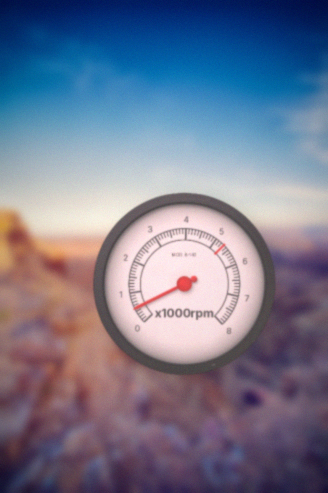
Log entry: 500 rpm
